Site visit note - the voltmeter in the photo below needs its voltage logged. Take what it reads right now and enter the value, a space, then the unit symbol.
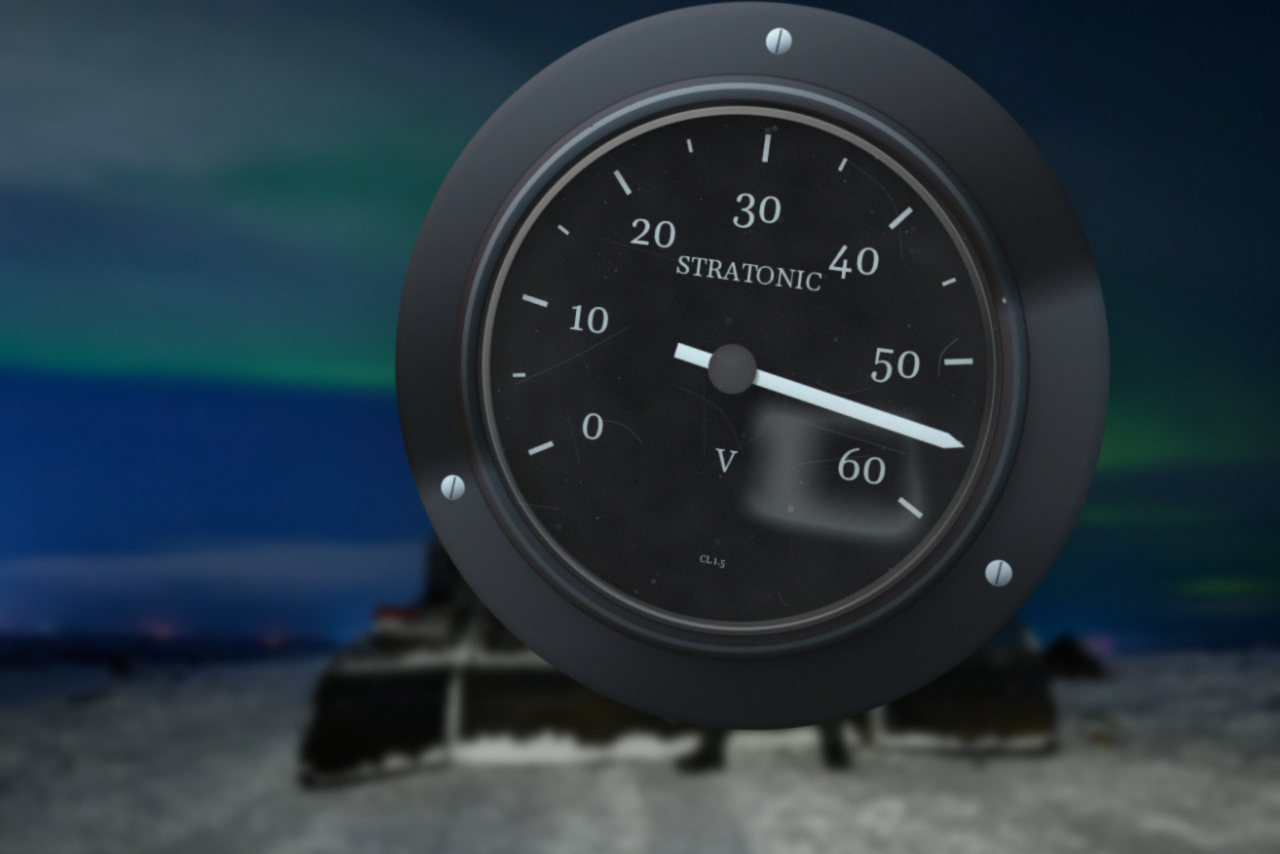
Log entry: 55 V
